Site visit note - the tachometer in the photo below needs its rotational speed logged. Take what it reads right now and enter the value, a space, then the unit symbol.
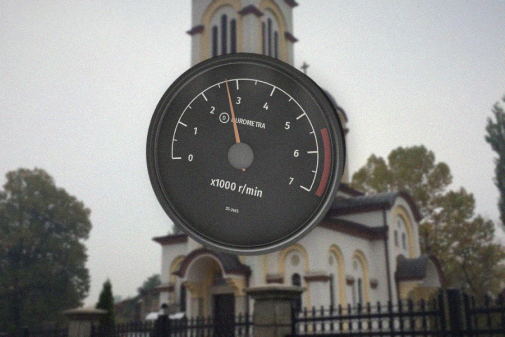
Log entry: 2750 rpm
